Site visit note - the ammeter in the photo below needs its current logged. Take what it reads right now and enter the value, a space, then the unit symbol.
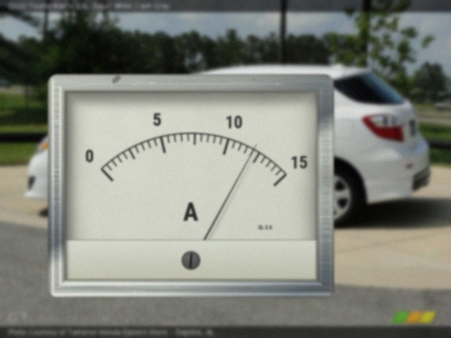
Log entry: 12 A
